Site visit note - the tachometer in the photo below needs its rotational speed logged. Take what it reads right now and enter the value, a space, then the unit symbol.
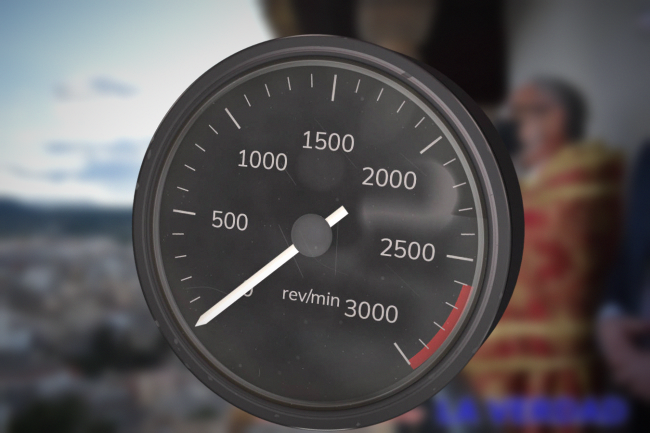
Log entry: 0 rpm
